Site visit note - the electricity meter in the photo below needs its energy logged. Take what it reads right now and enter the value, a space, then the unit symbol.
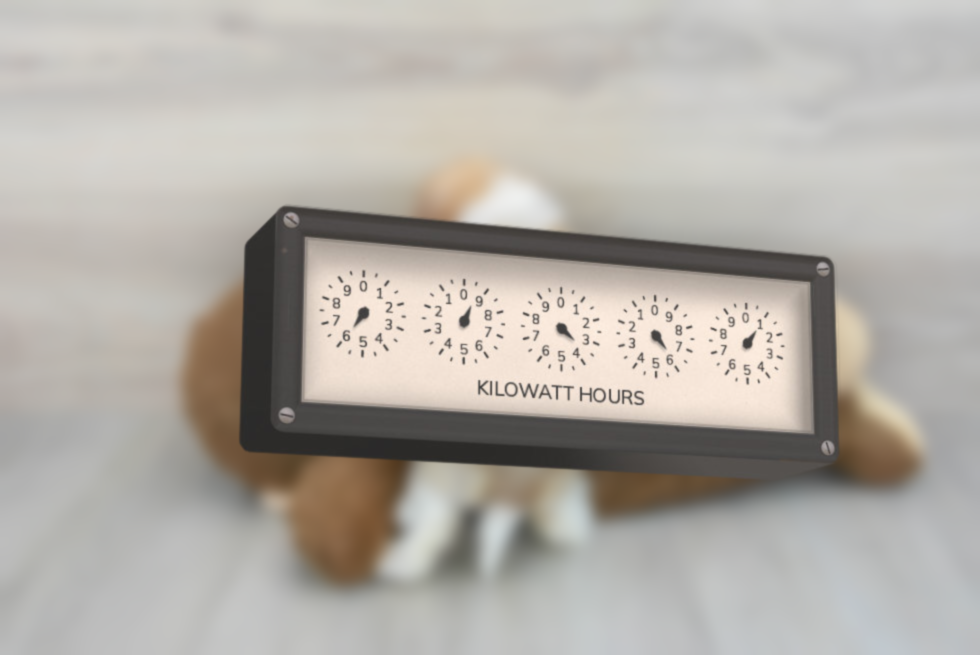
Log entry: 59361 kWh
